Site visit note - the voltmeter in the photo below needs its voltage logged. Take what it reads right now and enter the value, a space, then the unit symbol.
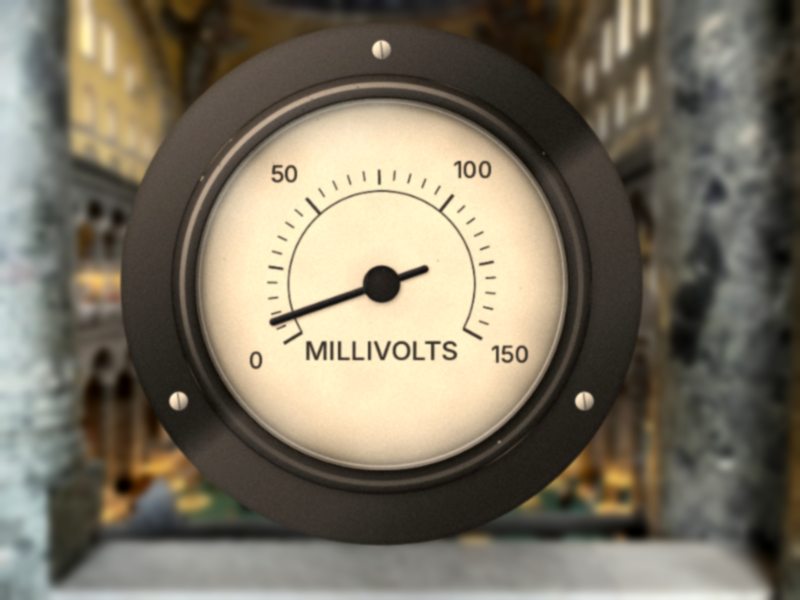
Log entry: 7.5 mV
